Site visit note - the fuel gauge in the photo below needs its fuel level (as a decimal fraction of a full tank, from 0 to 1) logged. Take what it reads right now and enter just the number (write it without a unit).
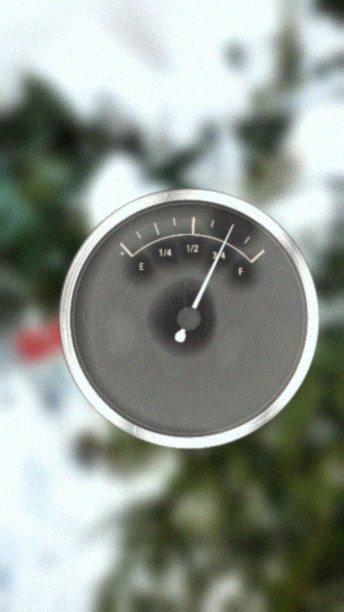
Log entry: 0.75
